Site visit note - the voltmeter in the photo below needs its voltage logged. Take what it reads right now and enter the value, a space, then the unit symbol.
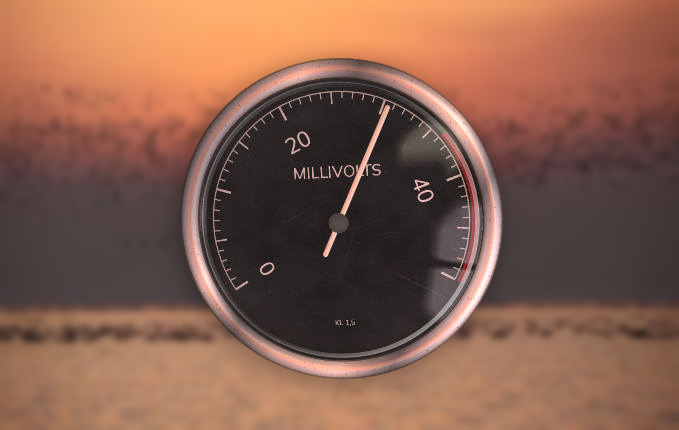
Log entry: 30.5 mV
